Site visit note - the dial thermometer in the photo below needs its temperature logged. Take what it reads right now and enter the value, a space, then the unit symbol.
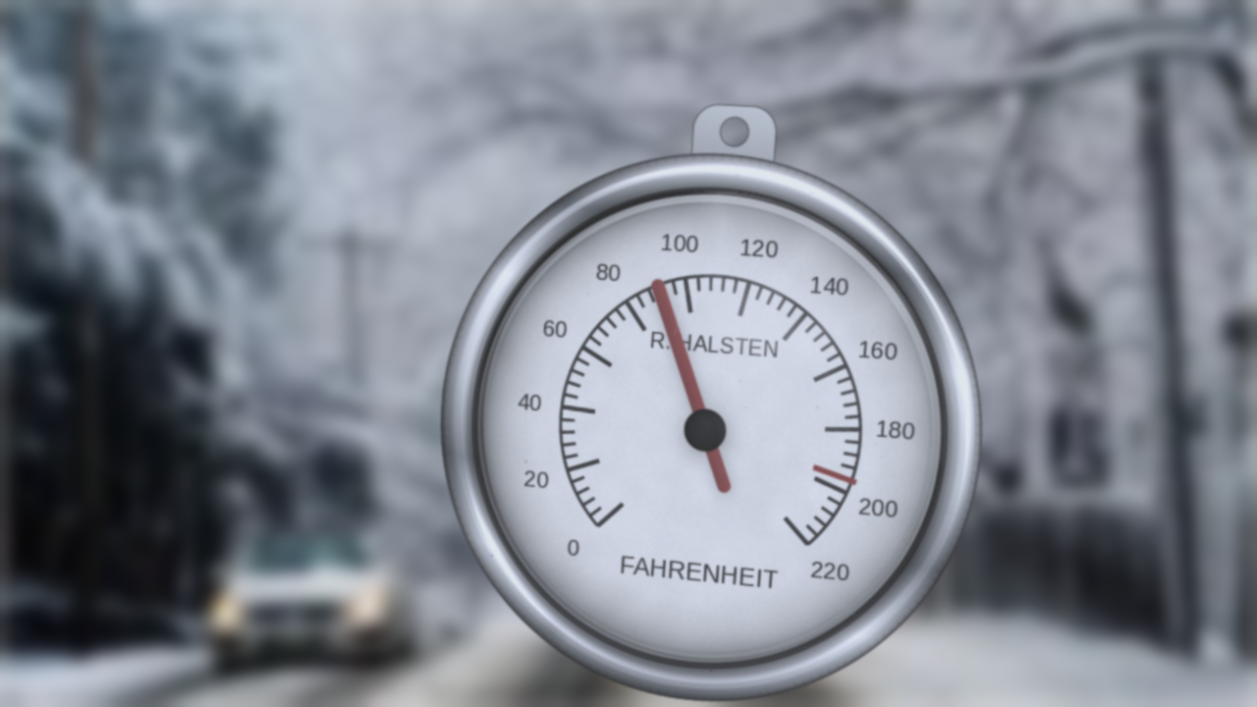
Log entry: 92 °F
